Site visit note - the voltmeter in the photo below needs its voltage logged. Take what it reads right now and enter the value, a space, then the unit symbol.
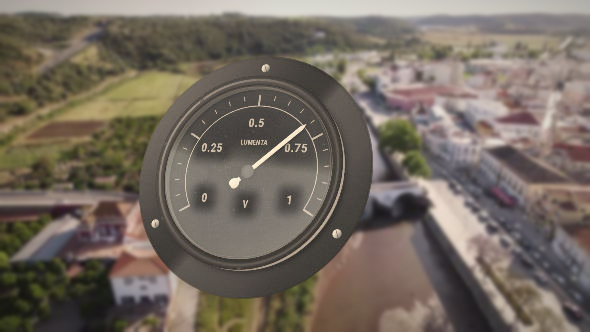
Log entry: 0.7 V
